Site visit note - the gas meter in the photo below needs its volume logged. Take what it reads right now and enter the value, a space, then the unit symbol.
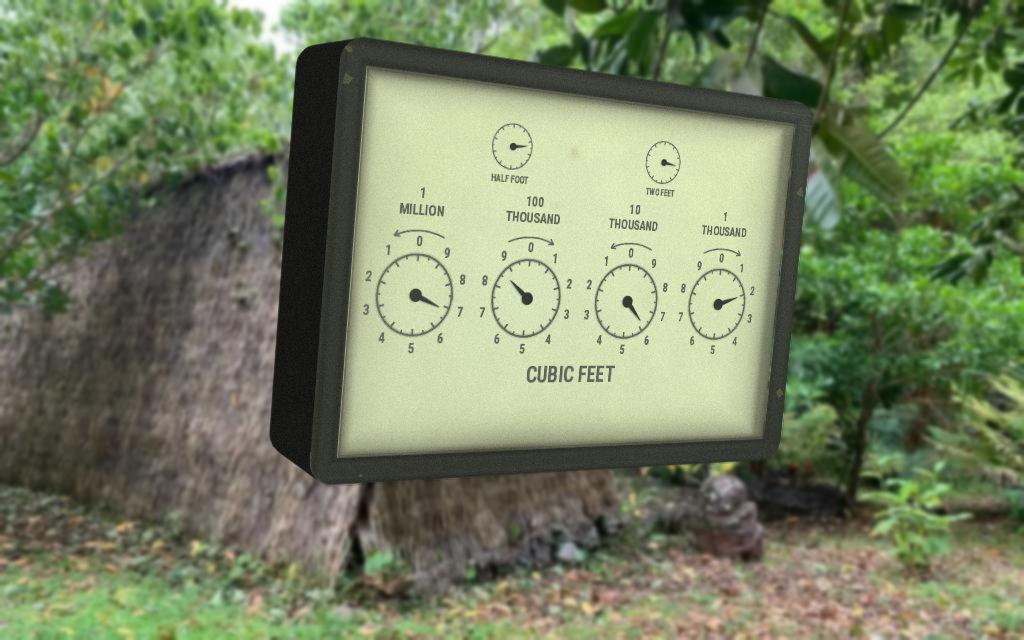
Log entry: 686200 ft³
